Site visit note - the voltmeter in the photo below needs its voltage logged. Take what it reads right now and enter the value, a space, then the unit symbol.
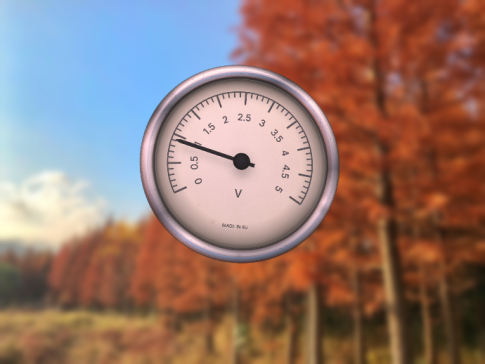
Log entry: 0.9 V
